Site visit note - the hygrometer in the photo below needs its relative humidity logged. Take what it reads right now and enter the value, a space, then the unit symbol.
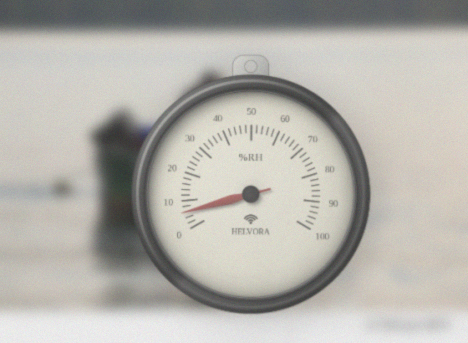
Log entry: 6 %
